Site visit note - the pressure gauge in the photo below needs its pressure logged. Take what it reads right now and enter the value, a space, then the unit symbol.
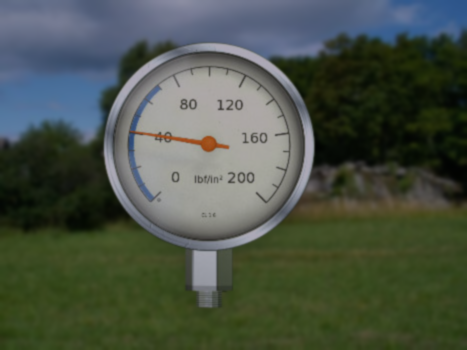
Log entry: 40 psi
